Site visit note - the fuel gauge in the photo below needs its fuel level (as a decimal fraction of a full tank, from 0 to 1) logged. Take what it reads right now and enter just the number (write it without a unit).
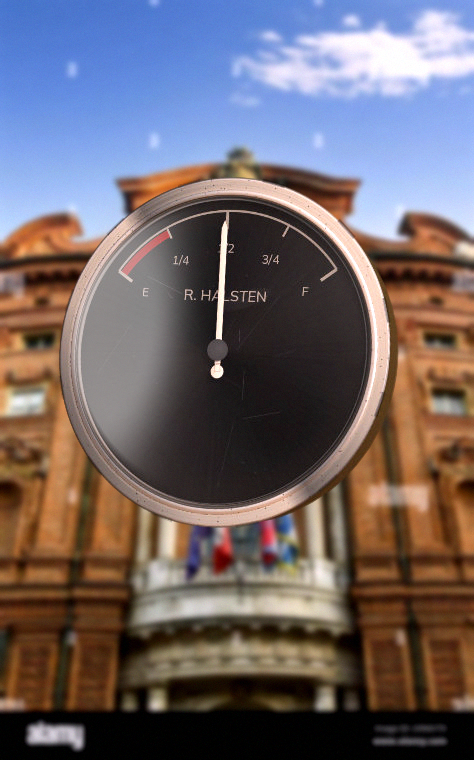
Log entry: 0.5
